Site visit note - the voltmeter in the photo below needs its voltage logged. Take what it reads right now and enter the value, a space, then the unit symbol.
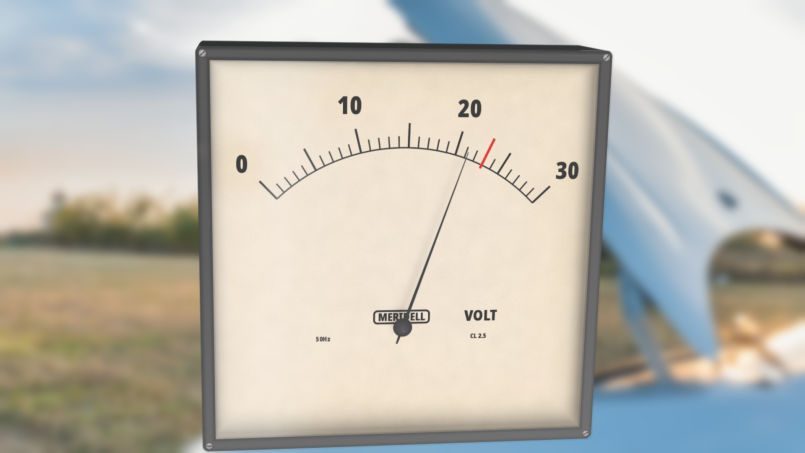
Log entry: 21 V
